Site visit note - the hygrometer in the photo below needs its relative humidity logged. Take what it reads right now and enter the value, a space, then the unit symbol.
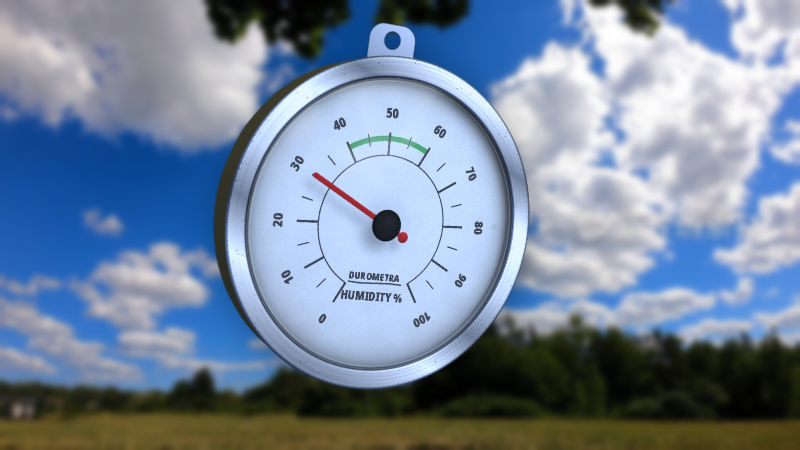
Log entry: 30 %
